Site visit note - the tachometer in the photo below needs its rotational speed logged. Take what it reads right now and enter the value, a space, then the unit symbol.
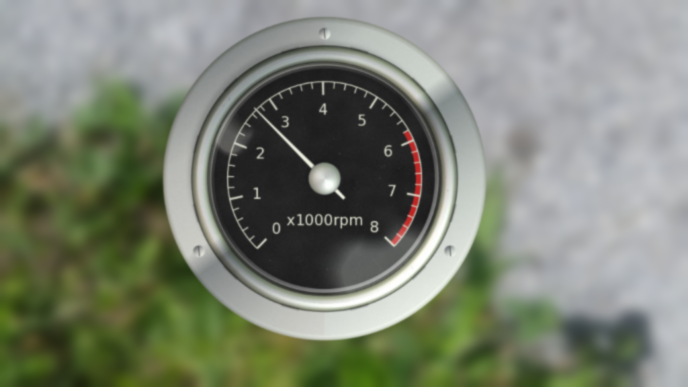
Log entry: 2700 rpm
